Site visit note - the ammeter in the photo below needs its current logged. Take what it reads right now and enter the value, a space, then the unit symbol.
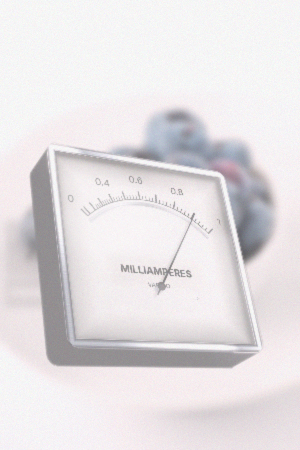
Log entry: 0.9 mA
